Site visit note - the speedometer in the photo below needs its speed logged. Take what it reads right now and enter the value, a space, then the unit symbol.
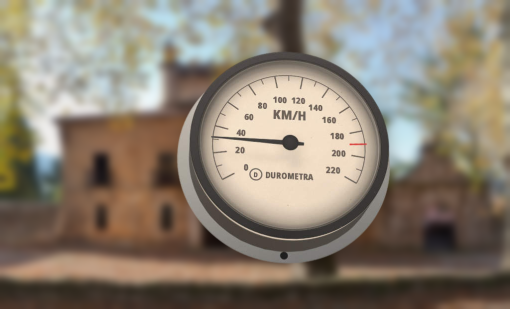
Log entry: 30 km/h
